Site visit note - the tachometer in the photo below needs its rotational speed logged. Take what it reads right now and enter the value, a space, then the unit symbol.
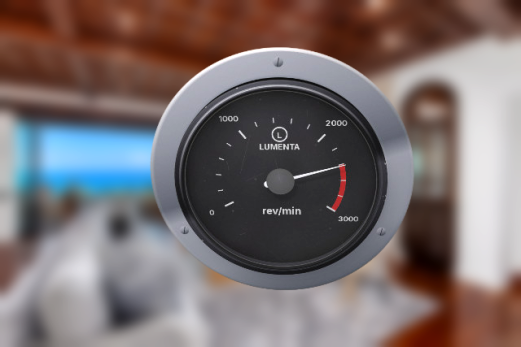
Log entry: 2400 rpm
